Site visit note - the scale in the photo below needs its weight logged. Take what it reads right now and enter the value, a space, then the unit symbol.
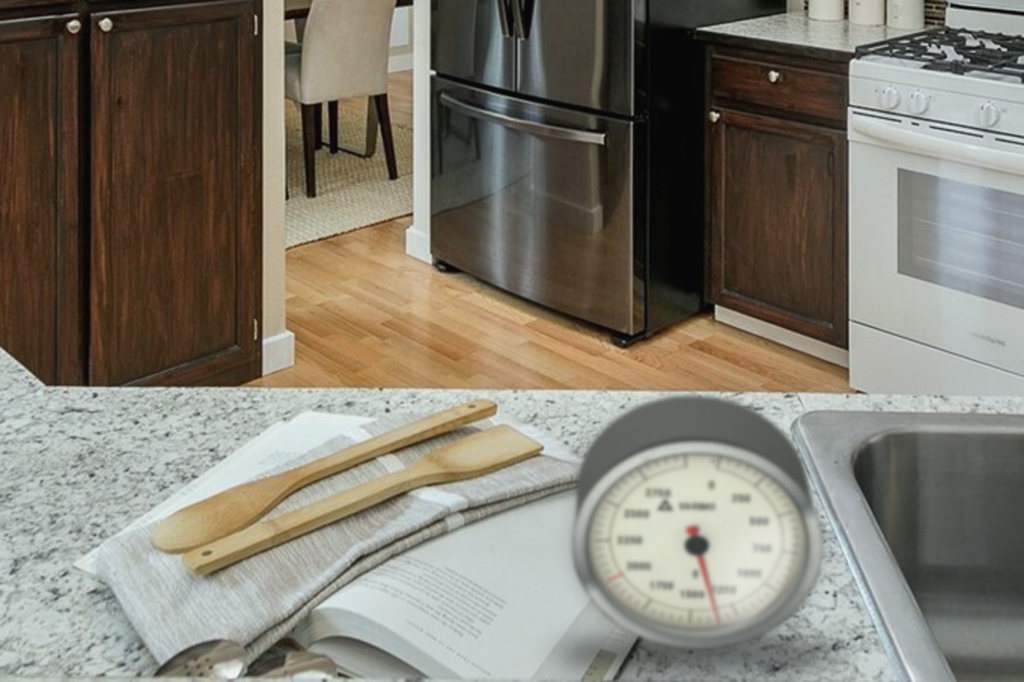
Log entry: 1350 g
